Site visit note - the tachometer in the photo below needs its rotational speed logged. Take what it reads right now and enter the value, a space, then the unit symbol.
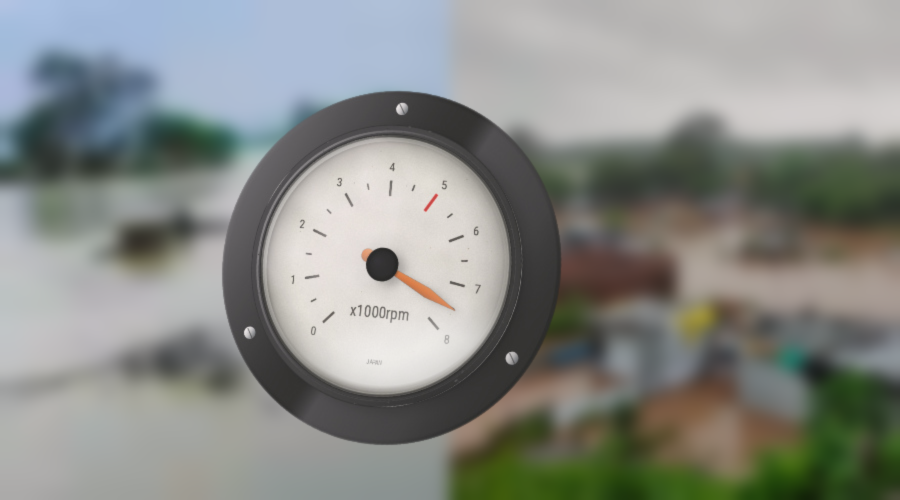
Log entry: 7500 rpm
